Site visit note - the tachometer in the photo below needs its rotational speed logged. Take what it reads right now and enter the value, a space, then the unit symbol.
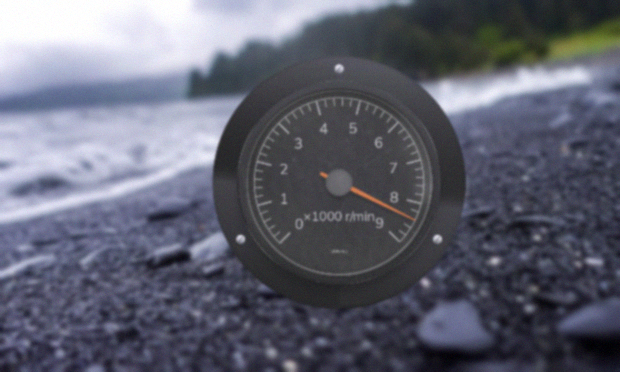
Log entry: 8400 rpm
